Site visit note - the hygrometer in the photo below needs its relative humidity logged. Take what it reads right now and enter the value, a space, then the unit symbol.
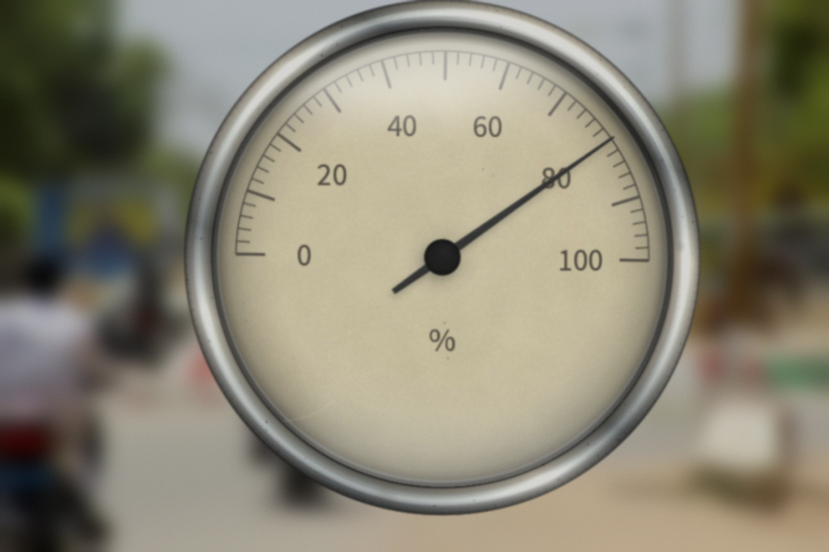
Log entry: 80 %
